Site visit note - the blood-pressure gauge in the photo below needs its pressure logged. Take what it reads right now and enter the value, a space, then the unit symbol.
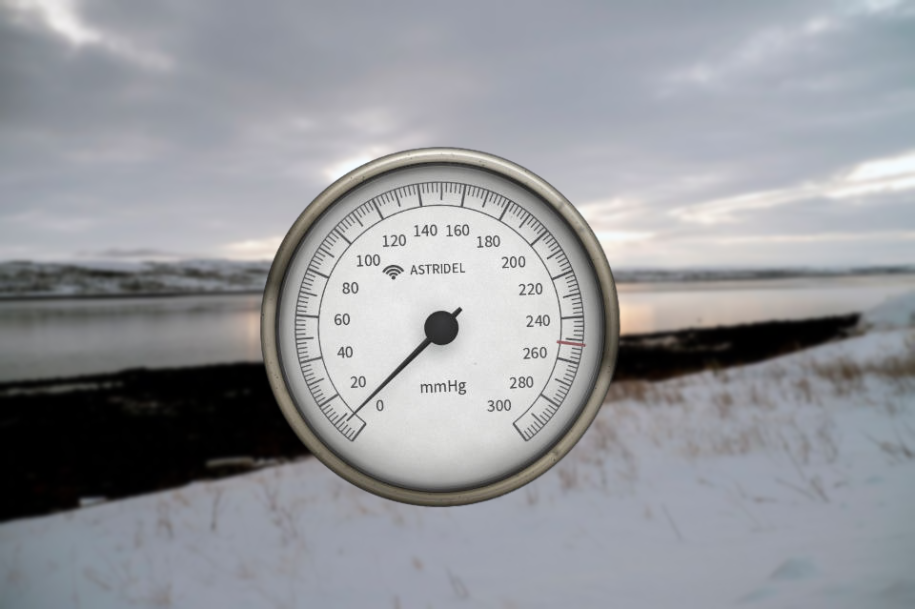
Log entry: 8 mmHg
